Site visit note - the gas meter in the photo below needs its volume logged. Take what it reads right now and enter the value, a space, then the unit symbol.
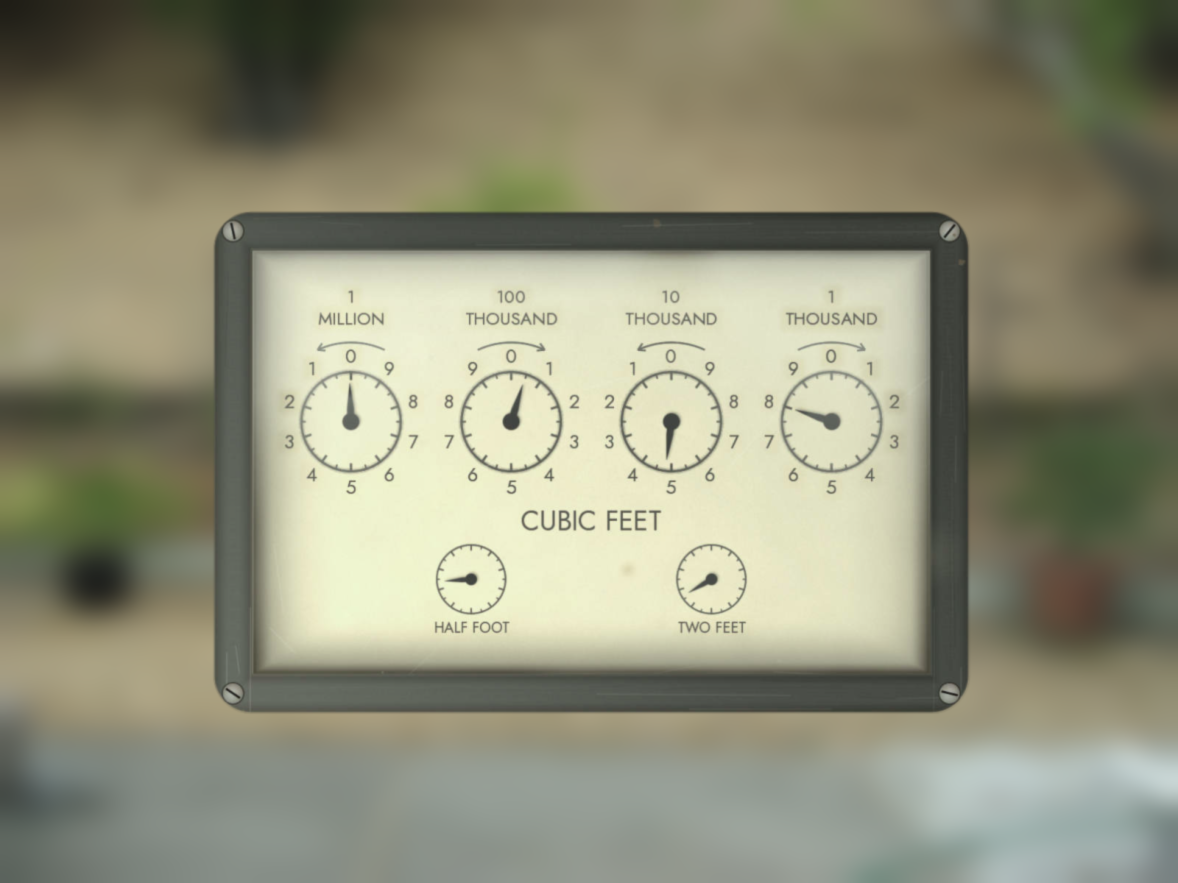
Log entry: 4800 ft³
